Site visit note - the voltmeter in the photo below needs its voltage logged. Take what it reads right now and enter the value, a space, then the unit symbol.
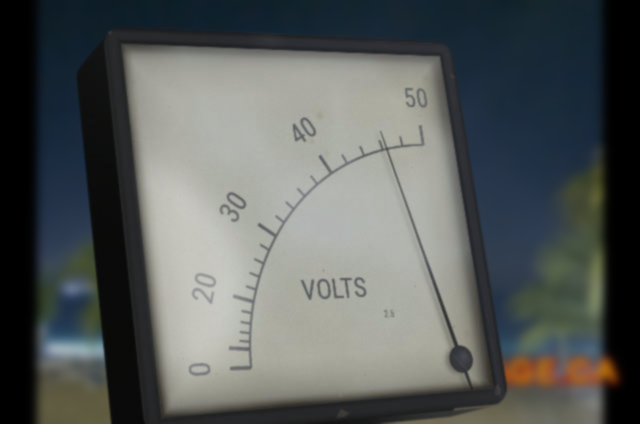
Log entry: 46 V
